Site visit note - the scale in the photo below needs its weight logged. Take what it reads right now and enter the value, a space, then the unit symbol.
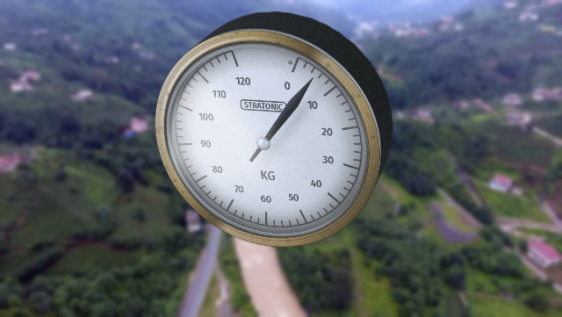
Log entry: 5 kg
